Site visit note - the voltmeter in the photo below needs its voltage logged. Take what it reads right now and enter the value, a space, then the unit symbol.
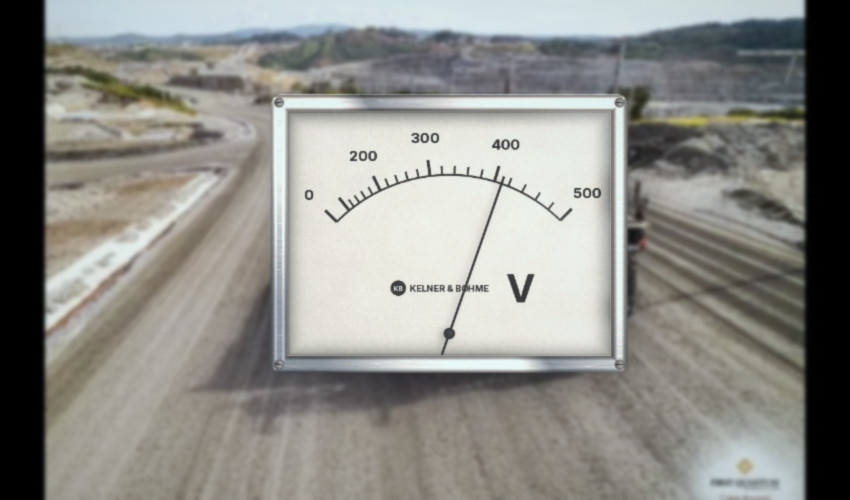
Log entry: 410 V
